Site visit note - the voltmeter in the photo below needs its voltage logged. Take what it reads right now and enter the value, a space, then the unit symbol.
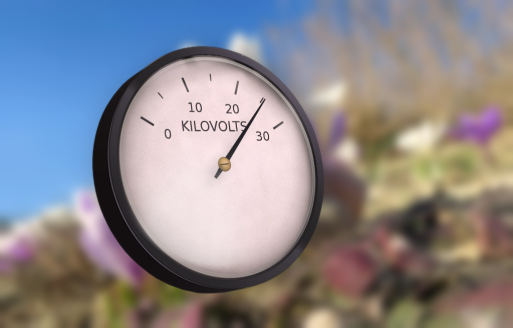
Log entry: 25 kV
